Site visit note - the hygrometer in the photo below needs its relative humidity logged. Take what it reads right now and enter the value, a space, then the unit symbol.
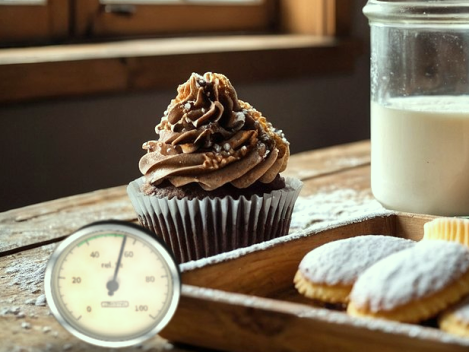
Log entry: 56 %
